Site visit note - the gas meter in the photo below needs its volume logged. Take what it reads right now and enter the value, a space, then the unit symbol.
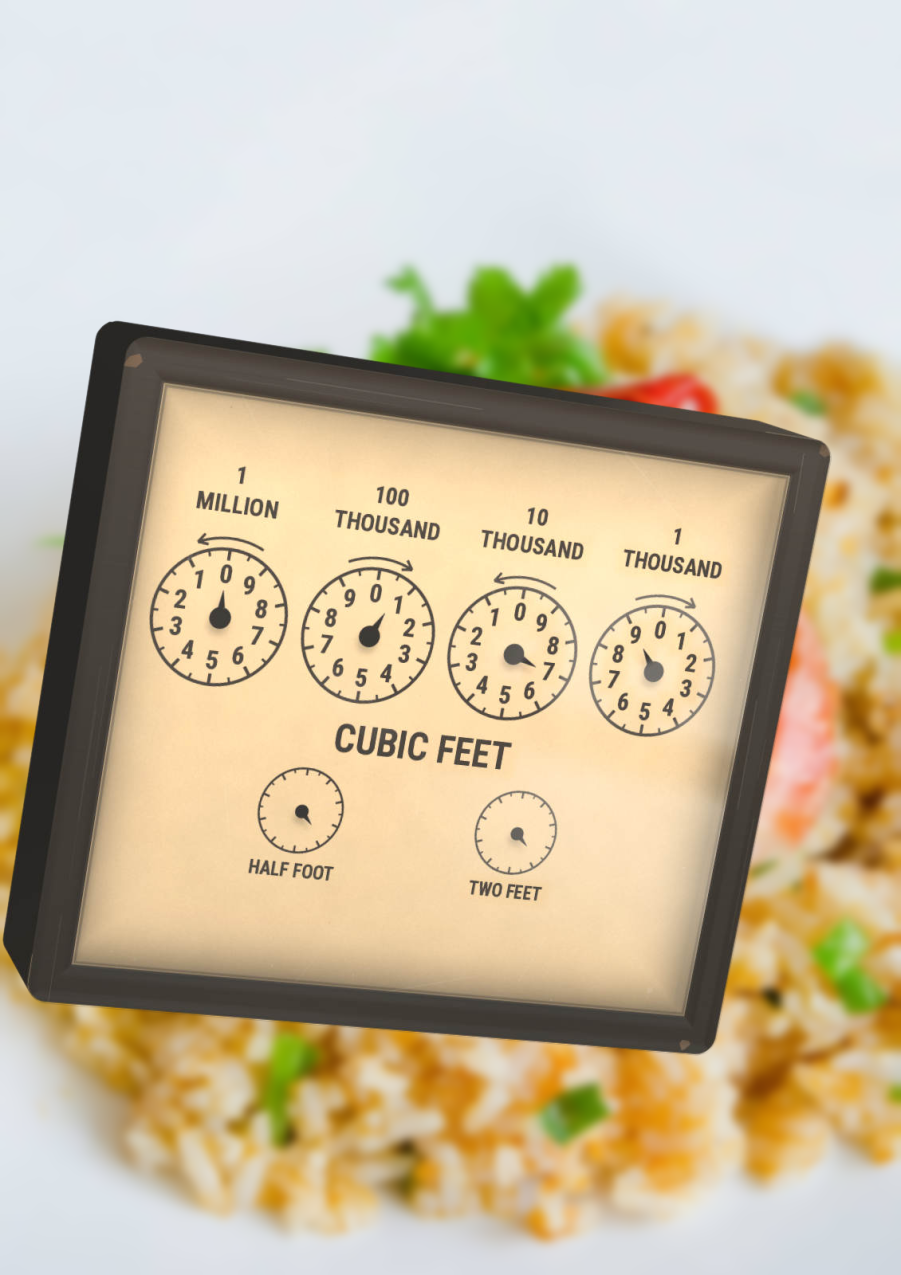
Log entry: 6900 ft³
